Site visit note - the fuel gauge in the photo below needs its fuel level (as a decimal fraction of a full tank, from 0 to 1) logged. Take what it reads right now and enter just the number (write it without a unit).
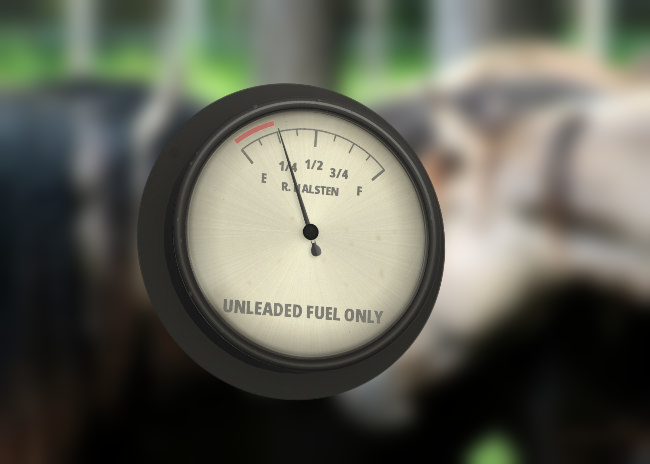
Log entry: 0.25
